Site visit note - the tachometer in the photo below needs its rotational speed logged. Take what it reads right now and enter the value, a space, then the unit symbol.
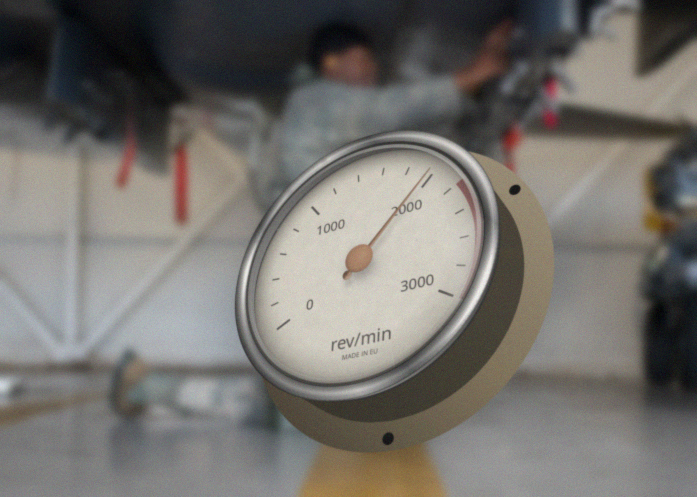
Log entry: 2000 rpm
